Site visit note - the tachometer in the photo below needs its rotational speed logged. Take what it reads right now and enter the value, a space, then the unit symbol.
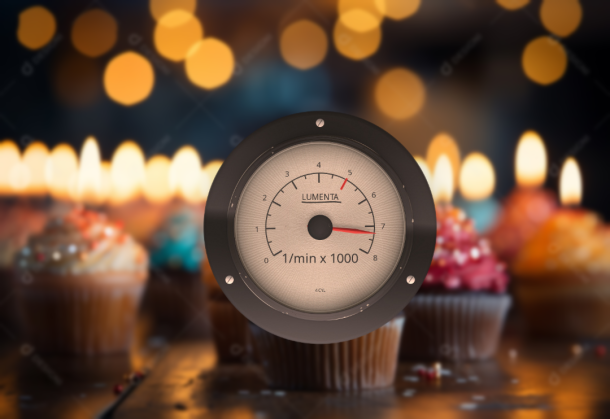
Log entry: 7250 rpm
